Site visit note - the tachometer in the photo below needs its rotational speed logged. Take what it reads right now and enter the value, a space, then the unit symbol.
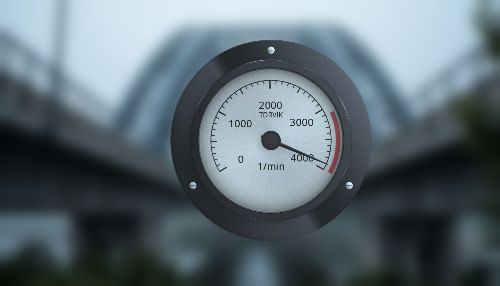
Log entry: 3900 rpm
